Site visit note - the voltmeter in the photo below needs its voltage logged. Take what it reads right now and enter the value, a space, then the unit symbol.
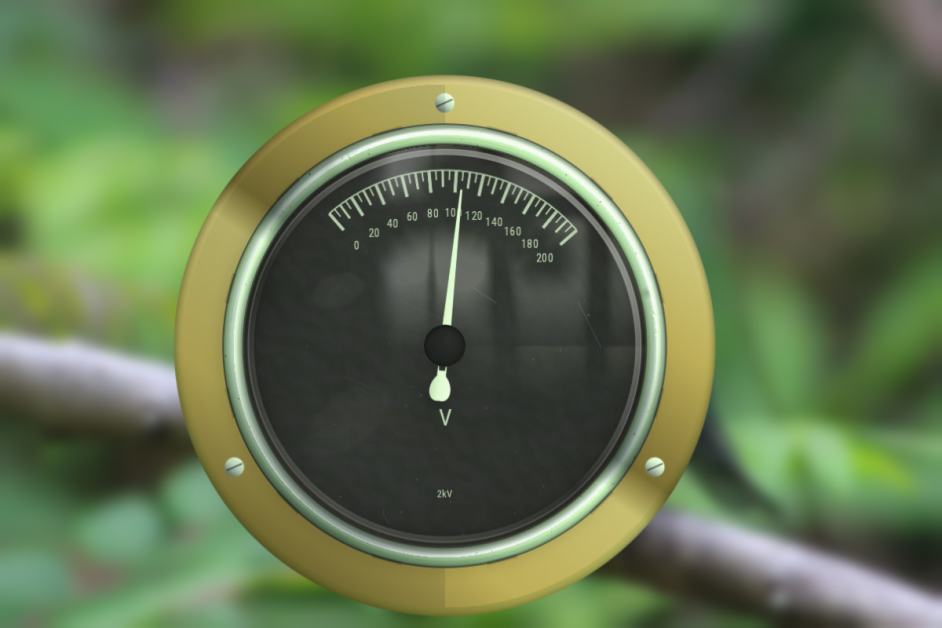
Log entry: 105 V
